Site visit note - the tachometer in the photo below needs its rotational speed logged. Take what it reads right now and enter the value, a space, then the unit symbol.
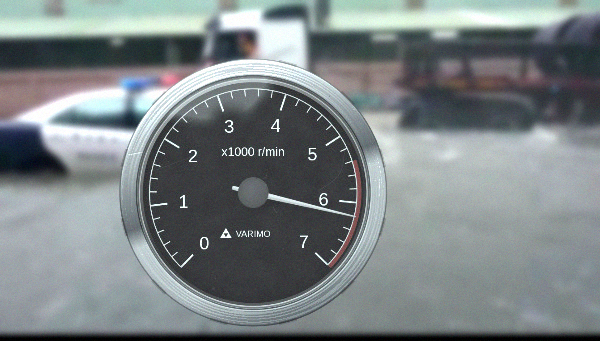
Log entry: 6200 rpm
